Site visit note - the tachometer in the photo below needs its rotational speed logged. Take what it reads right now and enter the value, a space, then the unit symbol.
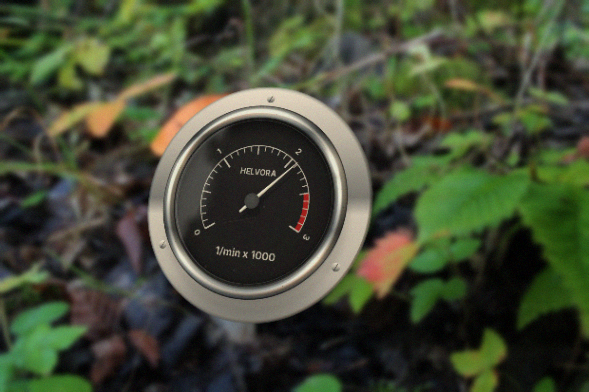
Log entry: 2100 rpm
